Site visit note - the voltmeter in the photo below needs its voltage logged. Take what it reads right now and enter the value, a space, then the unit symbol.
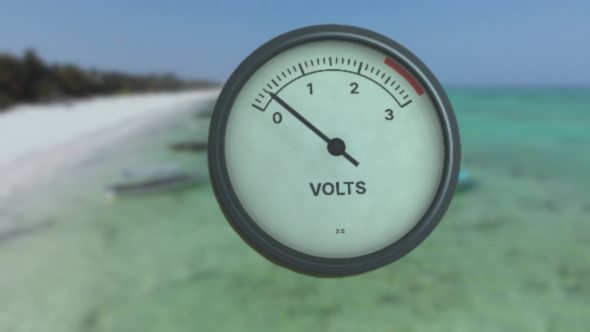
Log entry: 0.3 V
